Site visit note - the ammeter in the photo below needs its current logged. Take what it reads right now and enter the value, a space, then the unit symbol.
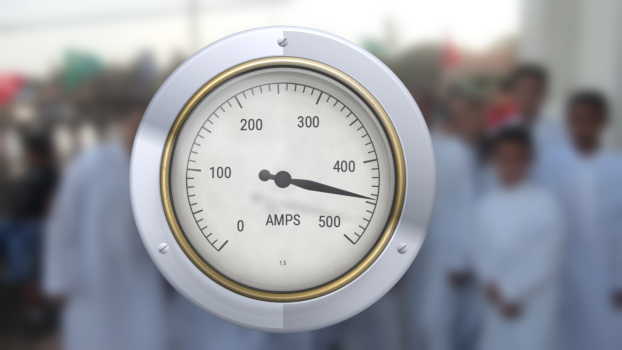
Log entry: 445 A
